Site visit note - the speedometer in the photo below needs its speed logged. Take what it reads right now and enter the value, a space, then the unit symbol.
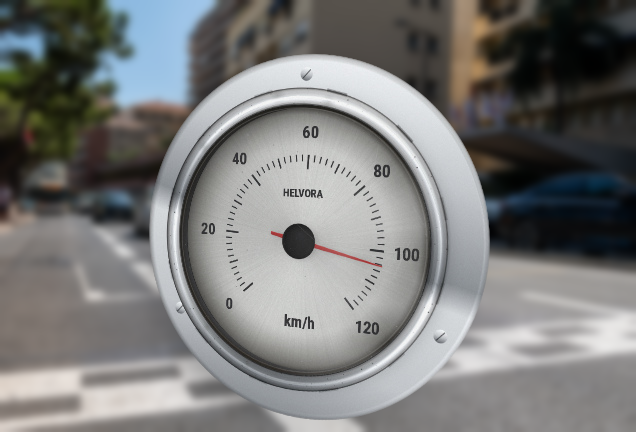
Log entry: 104 km/h
